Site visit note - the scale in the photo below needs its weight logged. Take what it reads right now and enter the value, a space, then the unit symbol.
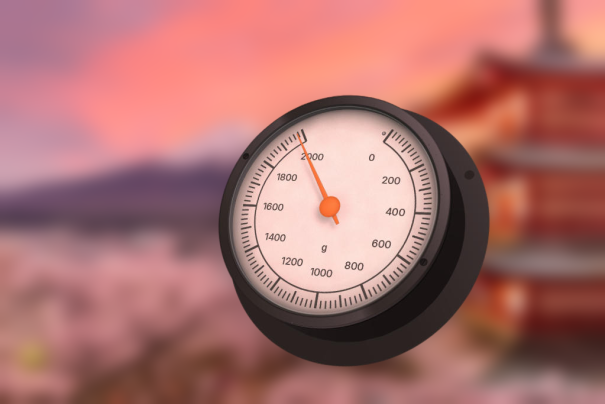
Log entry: 1980 g
